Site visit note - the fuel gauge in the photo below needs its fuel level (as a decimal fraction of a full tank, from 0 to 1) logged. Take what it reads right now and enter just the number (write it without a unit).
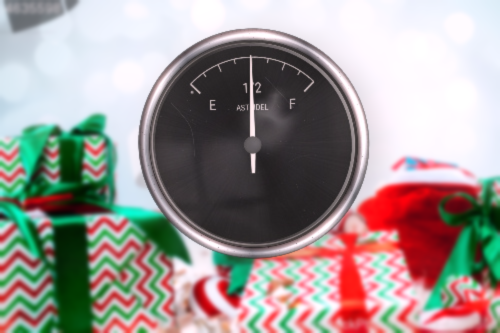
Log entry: 0.5
